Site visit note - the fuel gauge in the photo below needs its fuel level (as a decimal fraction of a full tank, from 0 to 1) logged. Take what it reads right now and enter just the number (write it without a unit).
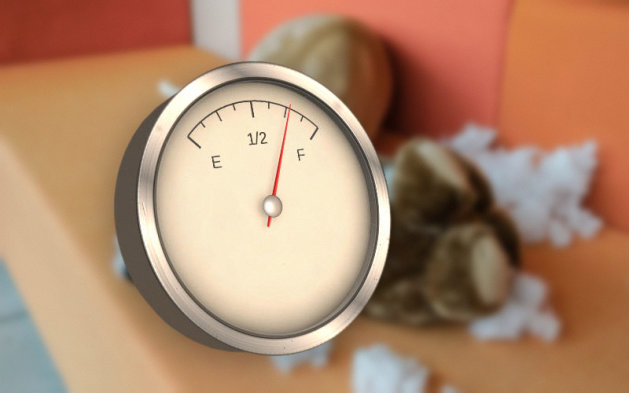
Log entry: 0.75
